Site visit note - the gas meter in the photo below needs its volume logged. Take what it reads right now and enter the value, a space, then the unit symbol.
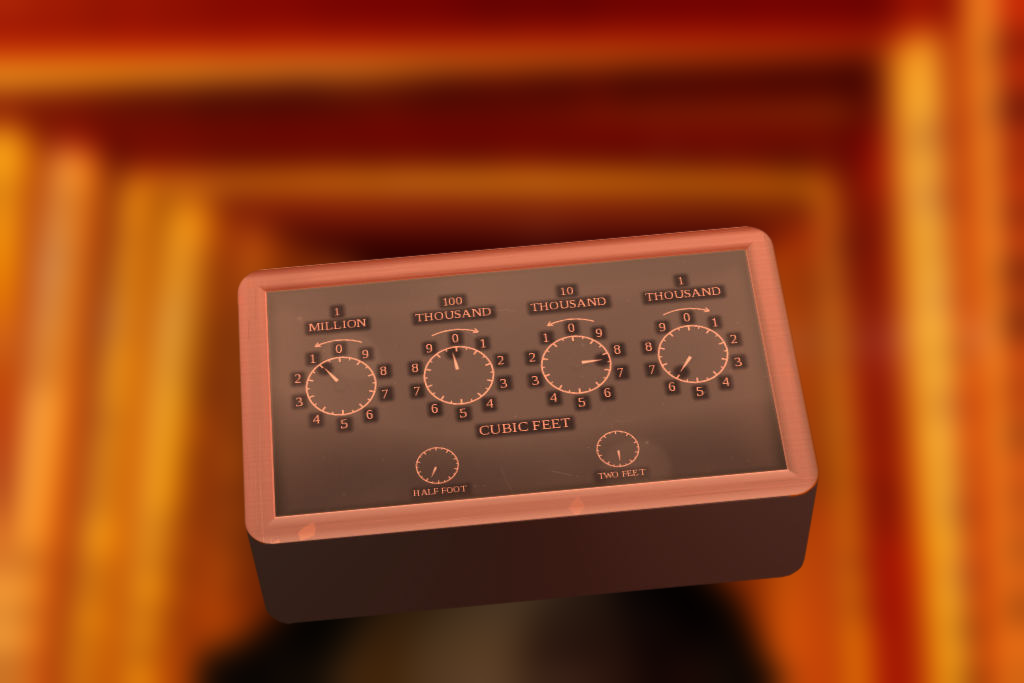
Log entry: 97600 ft³
